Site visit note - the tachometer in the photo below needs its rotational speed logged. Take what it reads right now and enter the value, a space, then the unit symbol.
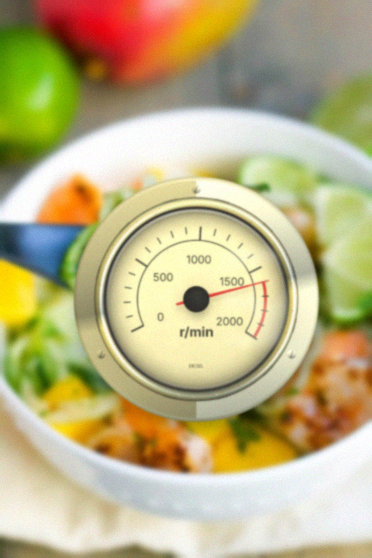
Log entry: 1600 rpm
